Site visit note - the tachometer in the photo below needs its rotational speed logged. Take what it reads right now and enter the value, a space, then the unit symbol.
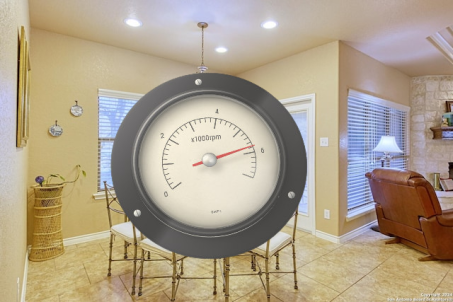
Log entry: 5800 rpm
